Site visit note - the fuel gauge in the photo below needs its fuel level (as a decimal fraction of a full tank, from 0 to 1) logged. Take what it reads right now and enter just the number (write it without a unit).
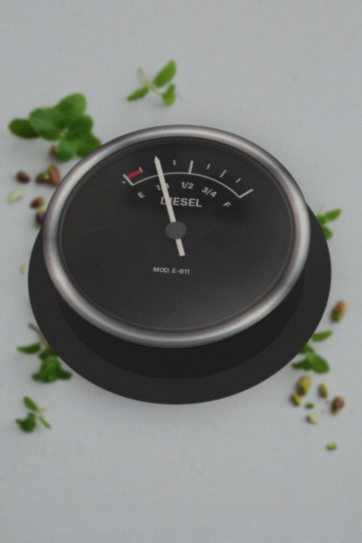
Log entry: 0.25
